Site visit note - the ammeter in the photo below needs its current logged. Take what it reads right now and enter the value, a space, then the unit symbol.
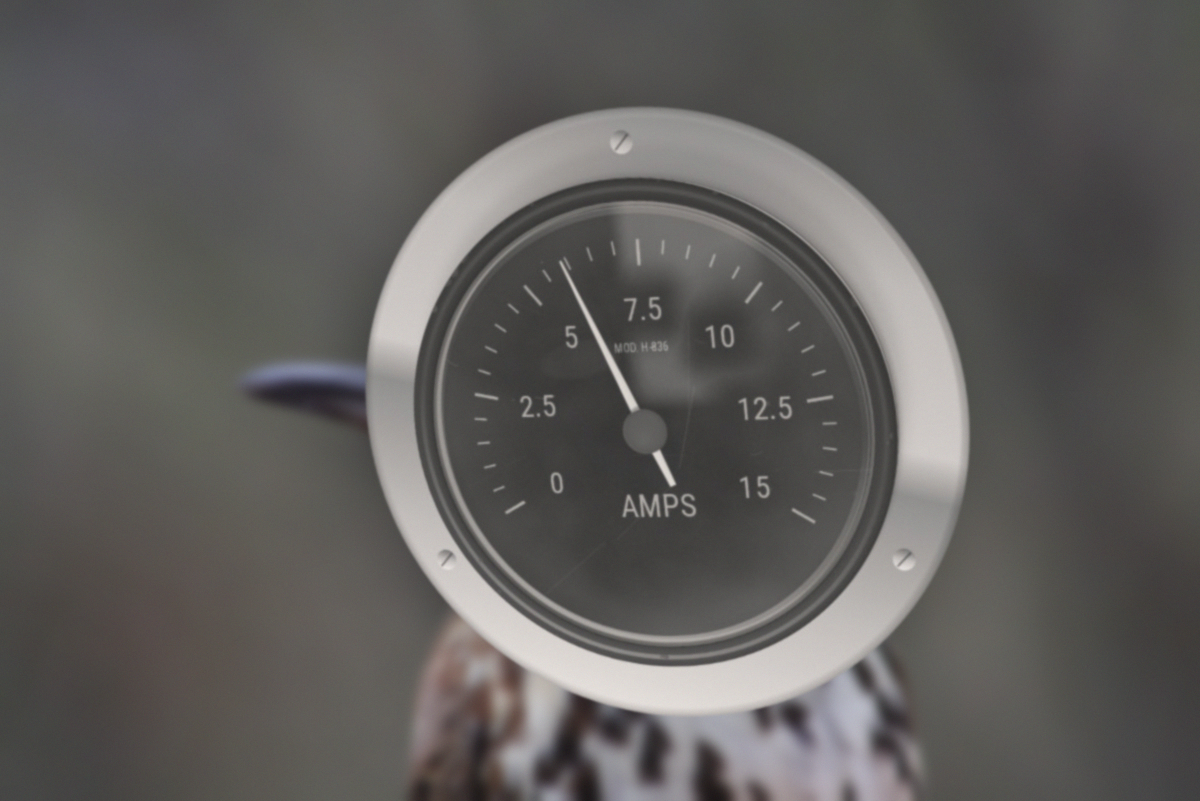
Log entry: 6 A
